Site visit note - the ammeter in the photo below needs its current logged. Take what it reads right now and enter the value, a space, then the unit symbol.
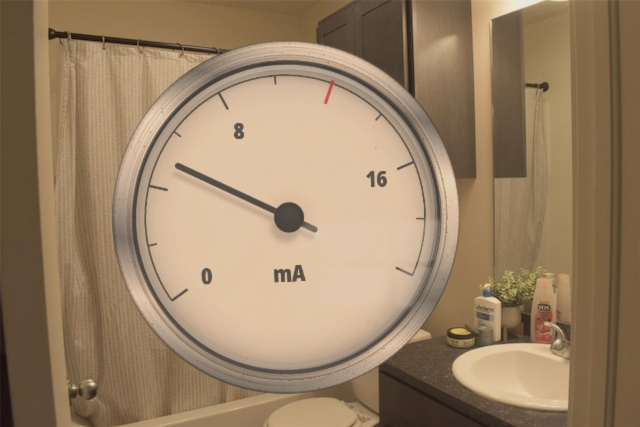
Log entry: 5 mA
